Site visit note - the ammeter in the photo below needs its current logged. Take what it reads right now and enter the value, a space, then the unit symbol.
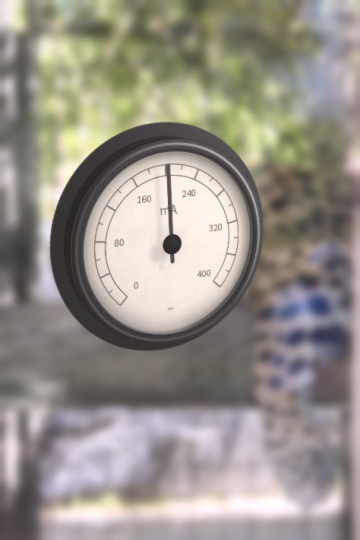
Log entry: 200 mA
